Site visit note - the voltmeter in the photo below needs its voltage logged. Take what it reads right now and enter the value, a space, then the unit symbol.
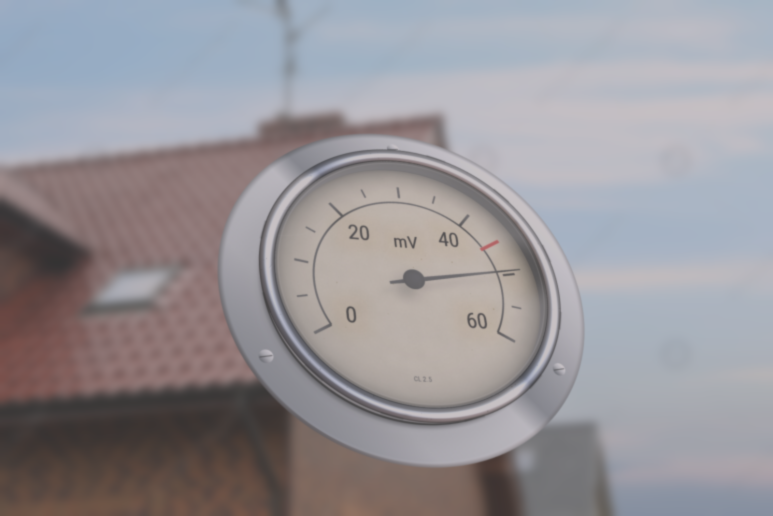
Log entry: 50 mV
